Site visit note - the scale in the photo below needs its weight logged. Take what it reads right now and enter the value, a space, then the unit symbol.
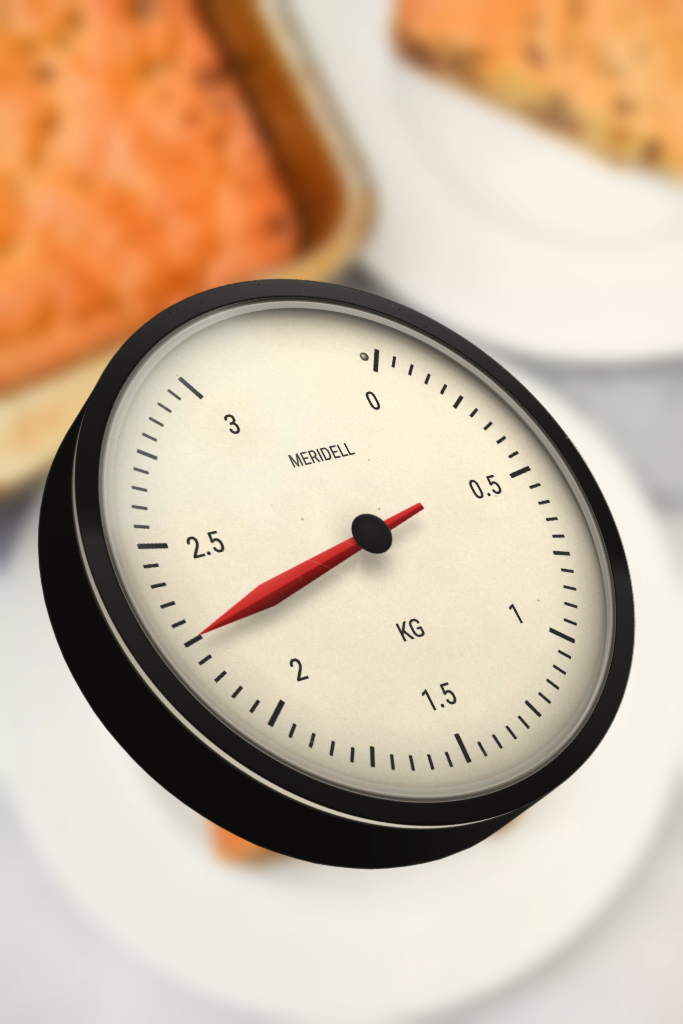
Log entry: 2.25 kg
